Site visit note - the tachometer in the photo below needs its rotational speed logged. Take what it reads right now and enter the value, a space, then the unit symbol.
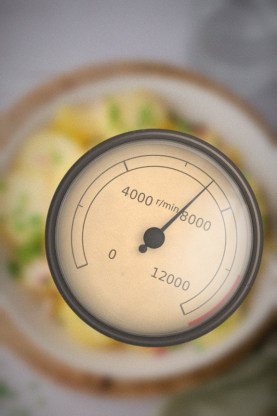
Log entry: 7000 rpm
